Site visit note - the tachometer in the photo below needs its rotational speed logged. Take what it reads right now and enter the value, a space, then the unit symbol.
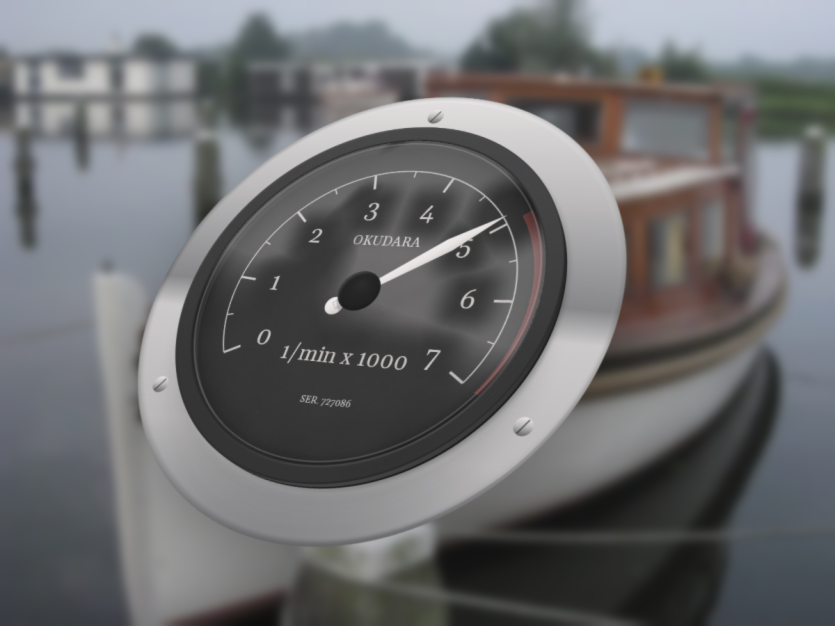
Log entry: 5000 rpm
